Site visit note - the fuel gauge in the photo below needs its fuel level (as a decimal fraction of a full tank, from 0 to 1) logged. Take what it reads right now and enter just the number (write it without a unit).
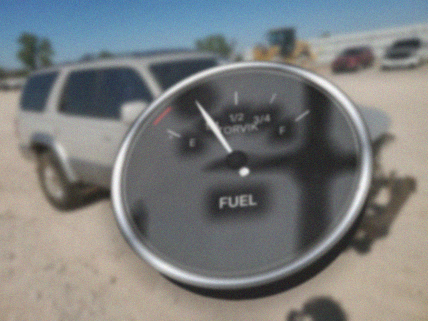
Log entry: 0.25
